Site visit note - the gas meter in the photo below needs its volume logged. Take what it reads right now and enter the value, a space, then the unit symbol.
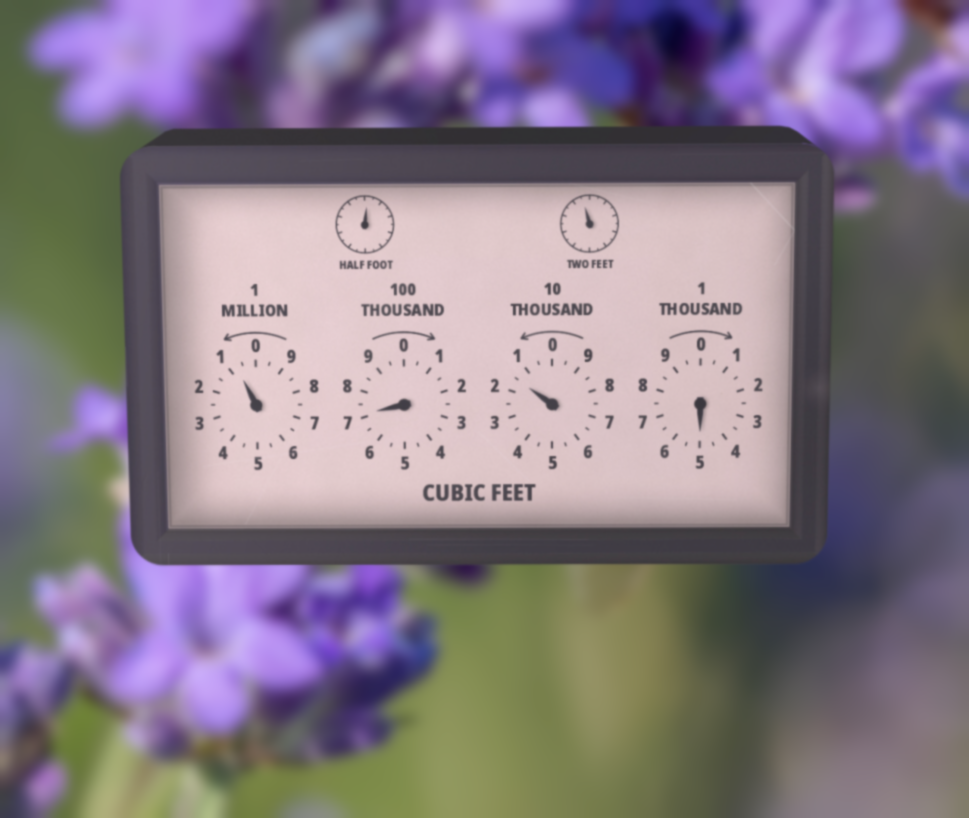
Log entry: 71500 ft³
